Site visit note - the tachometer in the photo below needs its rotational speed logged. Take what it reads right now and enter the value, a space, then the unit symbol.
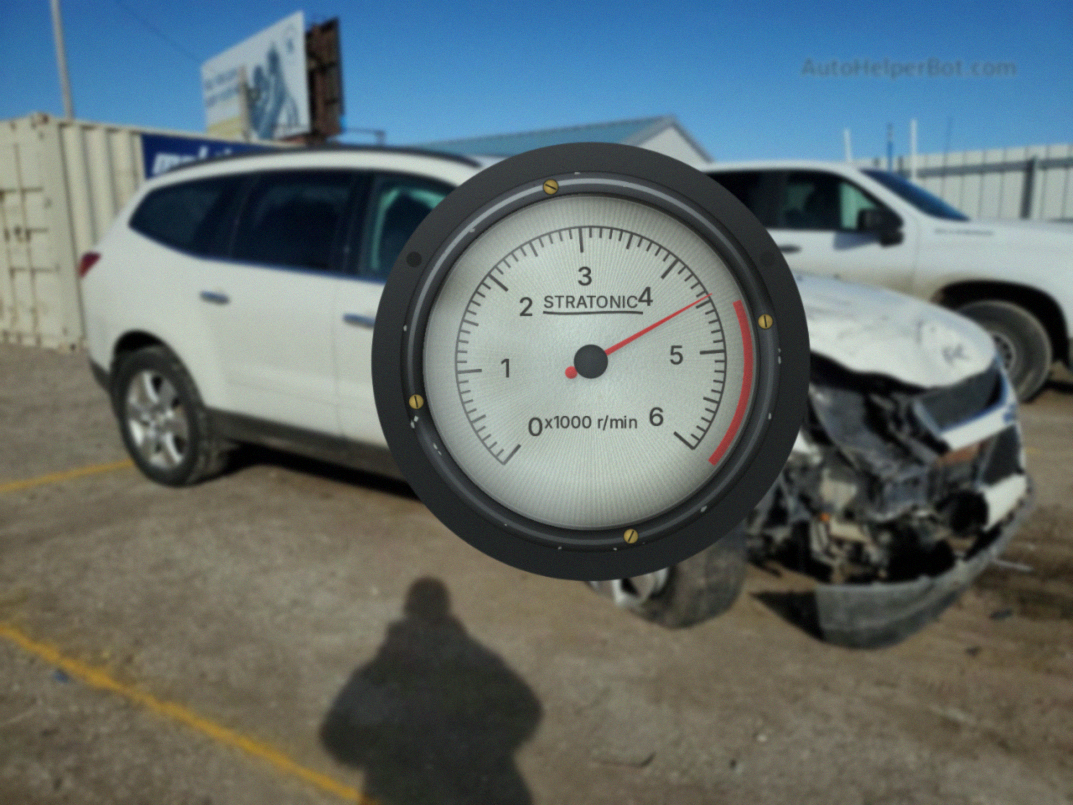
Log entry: 4450 rpm
